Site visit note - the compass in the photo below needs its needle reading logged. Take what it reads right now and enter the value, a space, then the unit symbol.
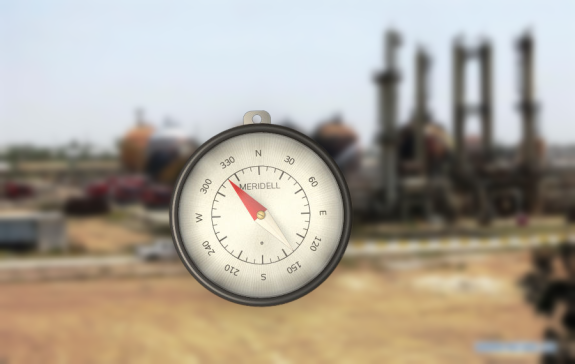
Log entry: 320 °
